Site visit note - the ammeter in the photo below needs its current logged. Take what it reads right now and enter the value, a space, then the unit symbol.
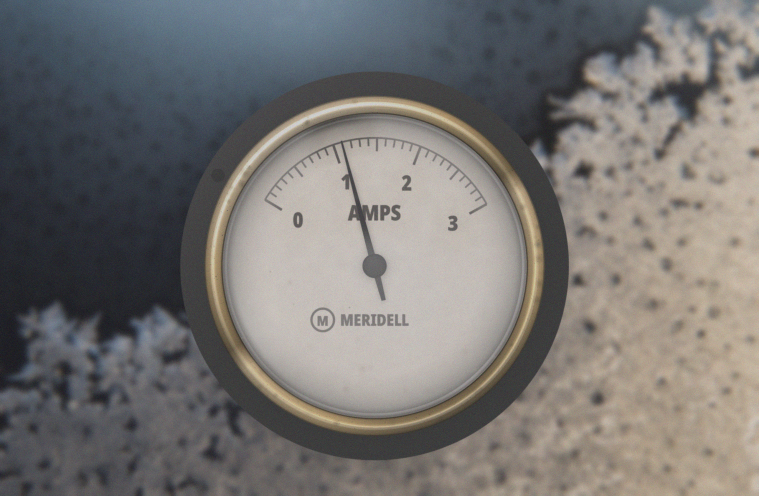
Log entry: 1.1 A
